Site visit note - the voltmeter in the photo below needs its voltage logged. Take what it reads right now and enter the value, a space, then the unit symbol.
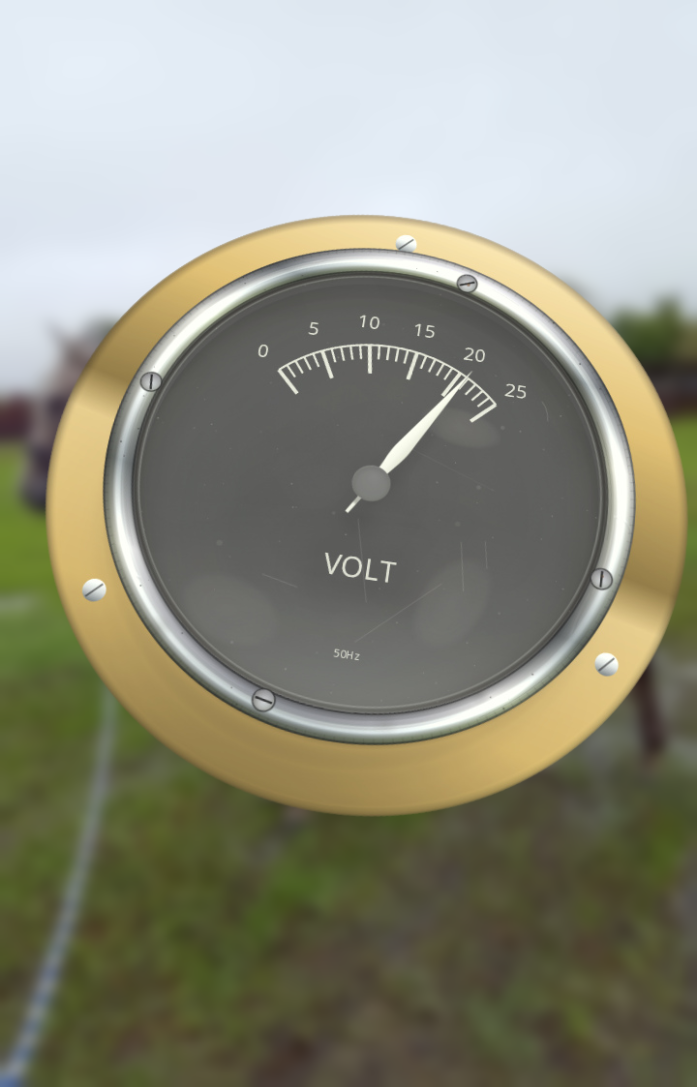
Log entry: 21 V
